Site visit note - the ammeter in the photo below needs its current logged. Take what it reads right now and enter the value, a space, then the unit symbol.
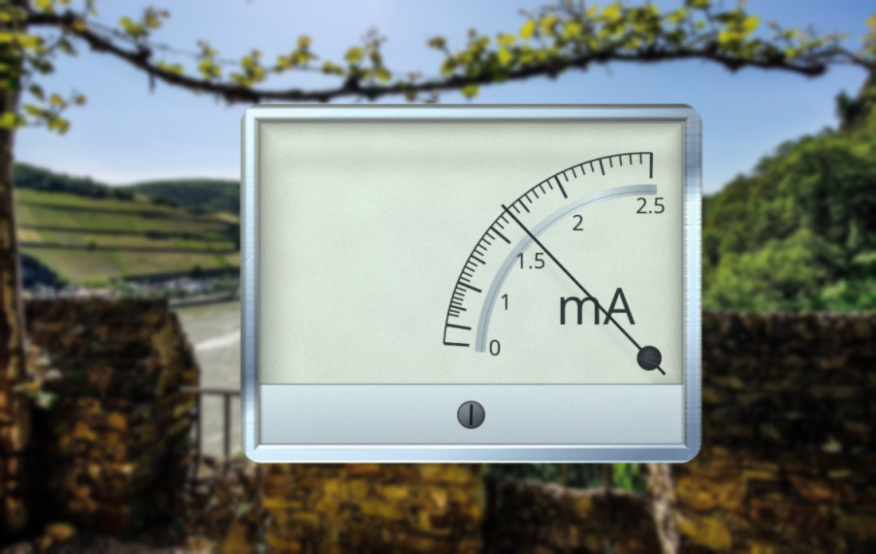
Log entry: 1.65 mA
